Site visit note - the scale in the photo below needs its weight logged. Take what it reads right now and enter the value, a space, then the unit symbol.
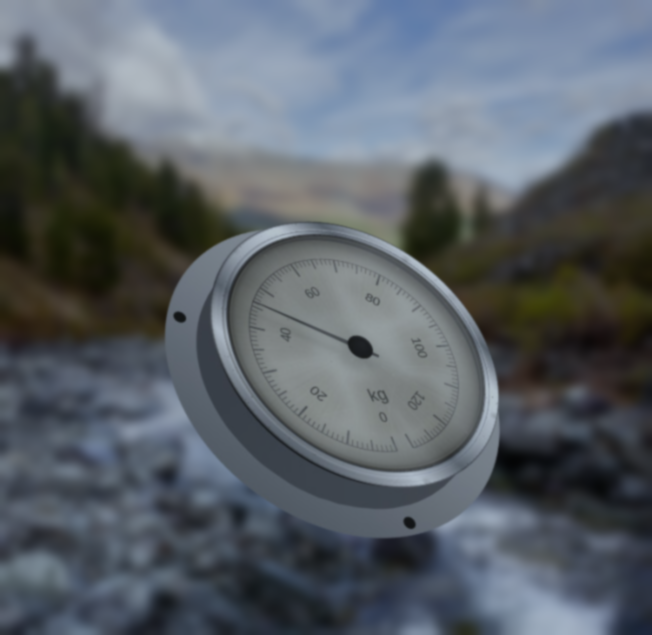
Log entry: 45 kg
